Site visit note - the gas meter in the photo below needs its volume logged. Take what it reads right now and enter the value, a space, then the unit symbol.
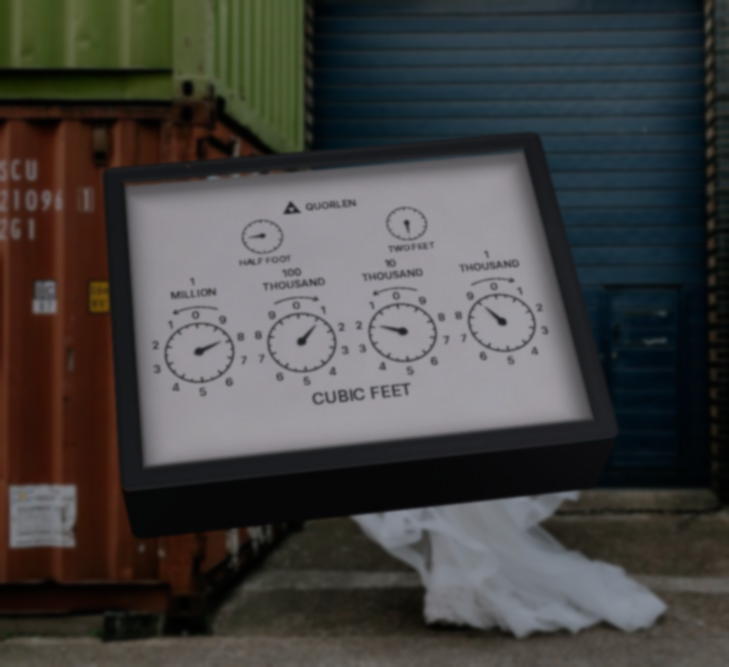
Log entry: 811900 ft³
